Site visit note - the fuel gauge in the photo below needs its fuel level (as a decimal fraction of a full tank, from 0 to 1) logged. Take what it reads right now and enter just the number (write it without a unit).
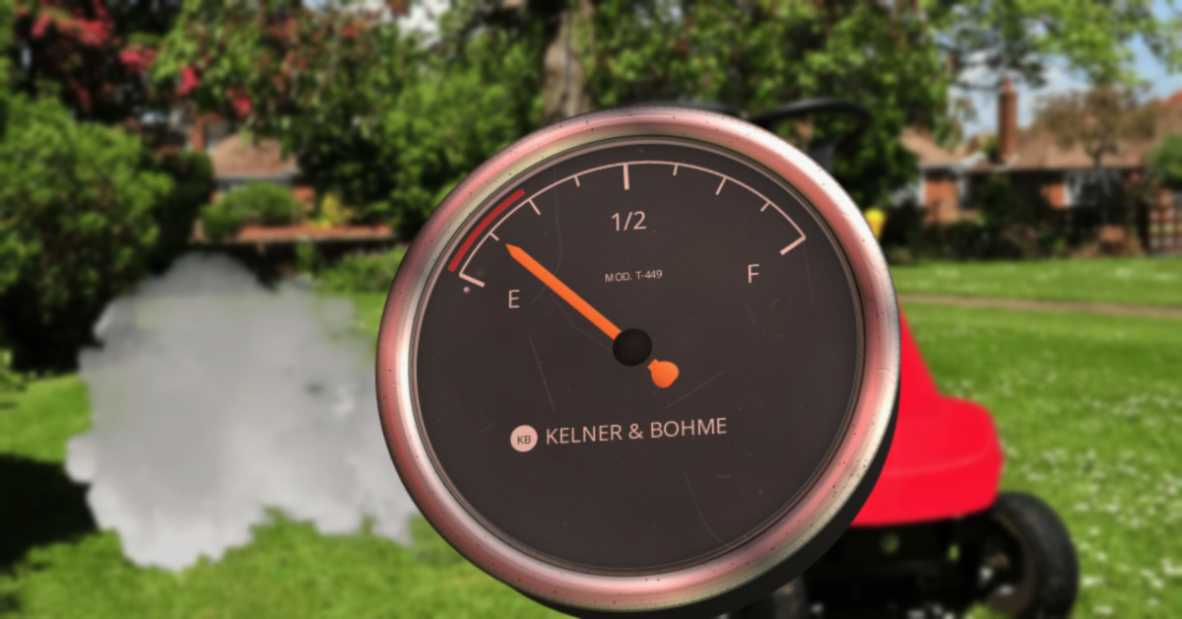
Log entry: 0.125
